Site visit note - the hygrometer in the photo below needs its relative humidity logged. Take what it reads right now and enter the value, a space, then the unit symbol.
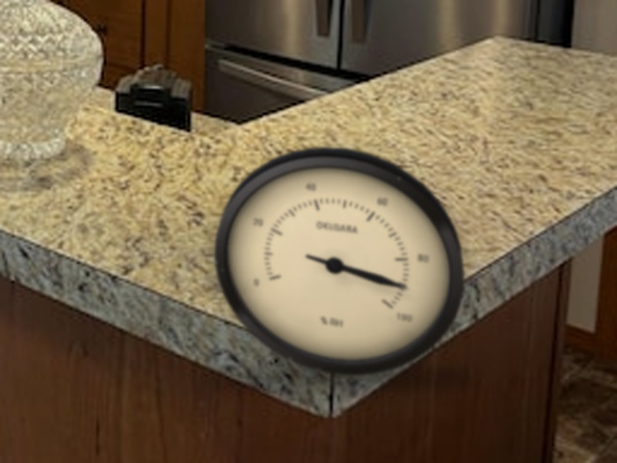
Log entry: 90 %
